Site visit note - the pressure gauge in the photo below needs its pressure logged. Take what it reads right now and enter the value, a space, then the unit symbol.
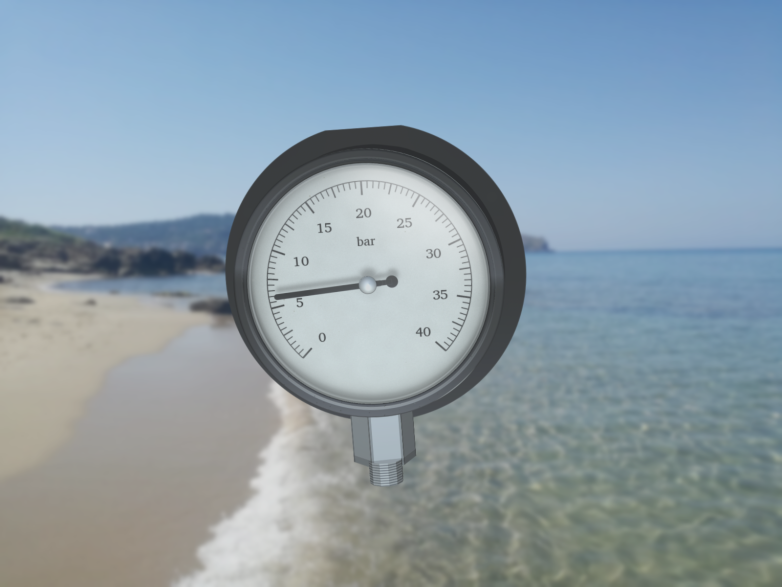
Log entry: 6 bar
